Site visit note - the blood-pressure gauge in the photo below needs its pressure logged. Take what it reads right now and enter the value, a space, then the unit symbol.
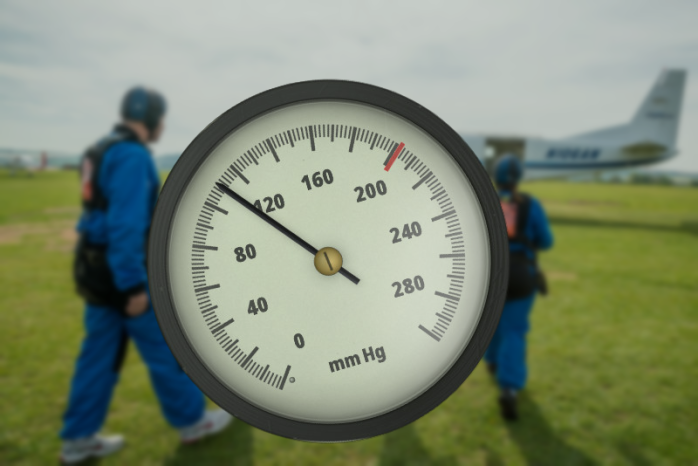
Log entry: 110 mmHg
